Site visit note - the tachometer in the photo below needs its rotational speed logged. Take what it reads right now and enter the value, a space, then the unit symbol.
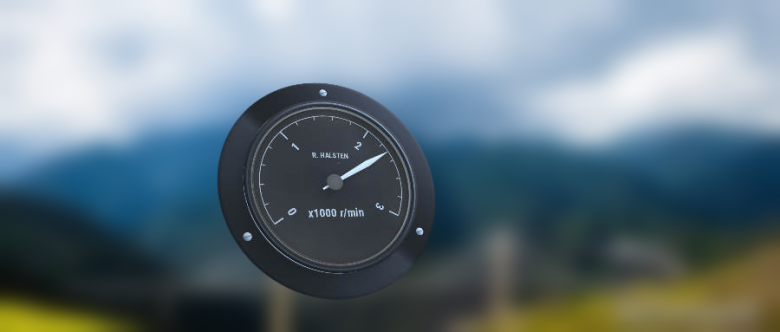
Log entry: 2300 rpm
